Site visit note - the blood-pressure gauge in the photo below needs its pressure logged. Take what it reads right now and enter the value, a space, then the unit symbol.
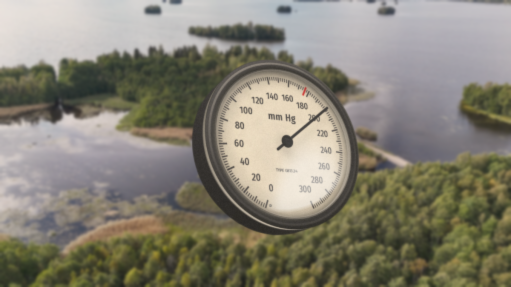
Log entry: 200 mmHg
